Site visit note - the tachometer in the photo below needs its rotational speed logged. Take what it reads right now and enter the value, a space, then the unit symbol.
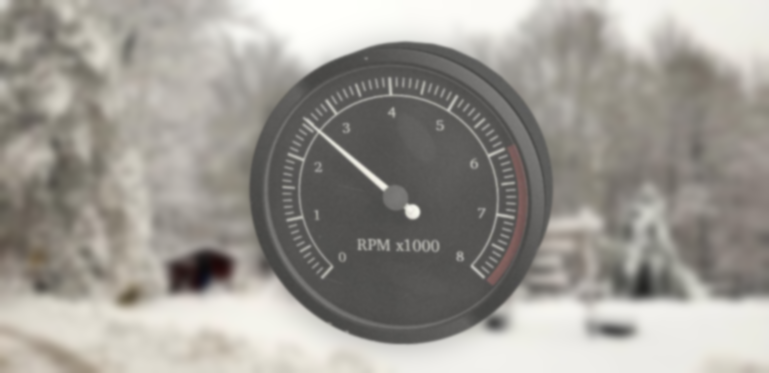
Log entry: 2600 rpm
